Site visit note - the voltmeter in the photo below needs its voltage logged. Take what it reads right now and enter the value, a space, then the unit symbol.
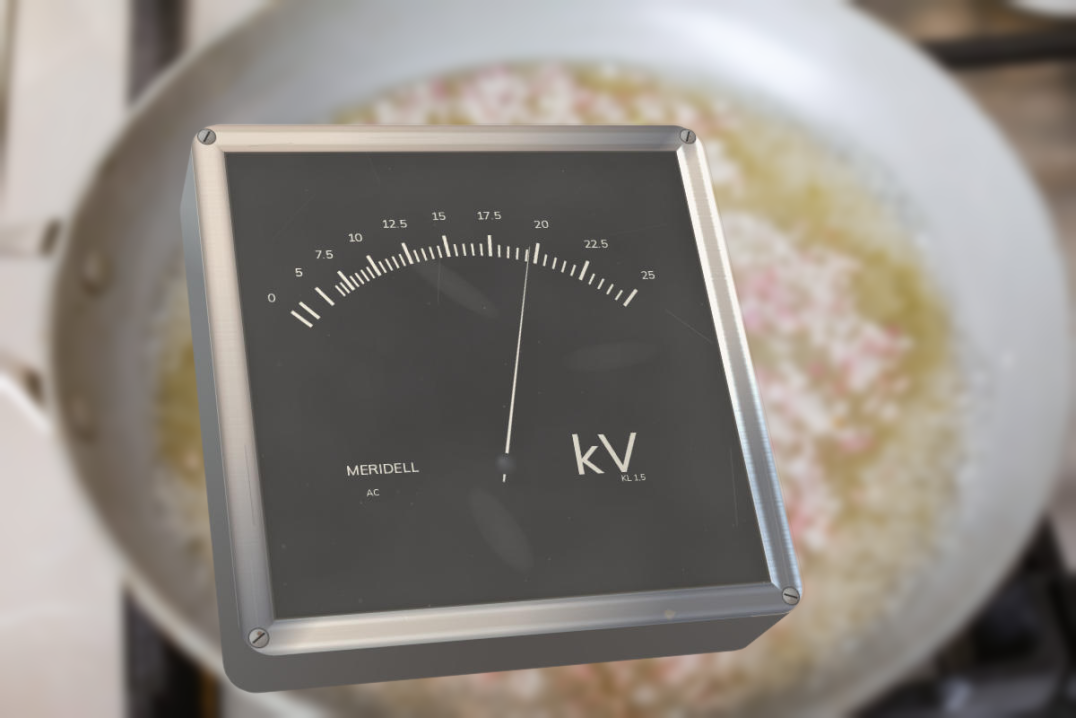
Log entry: 19.5 kV
